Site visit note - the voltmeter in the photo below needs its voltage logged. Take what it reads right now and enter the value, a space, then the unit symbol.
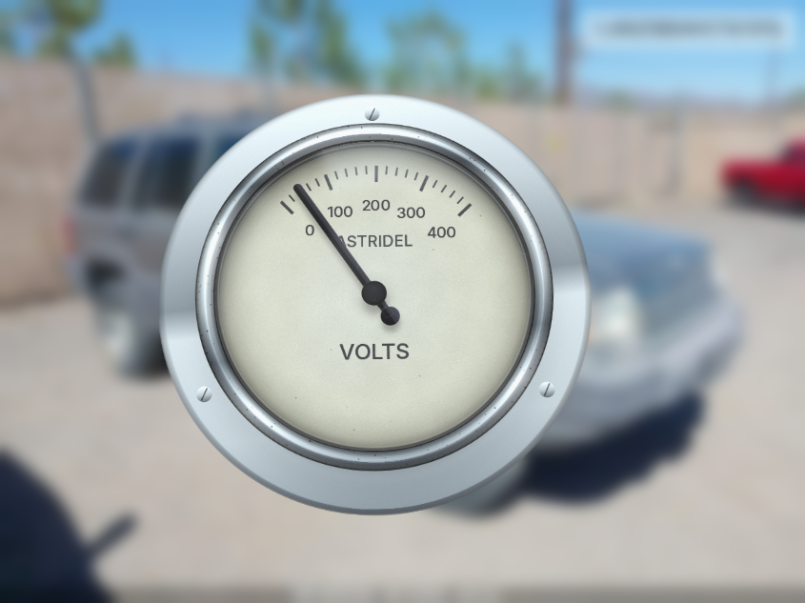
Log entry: 40 V
